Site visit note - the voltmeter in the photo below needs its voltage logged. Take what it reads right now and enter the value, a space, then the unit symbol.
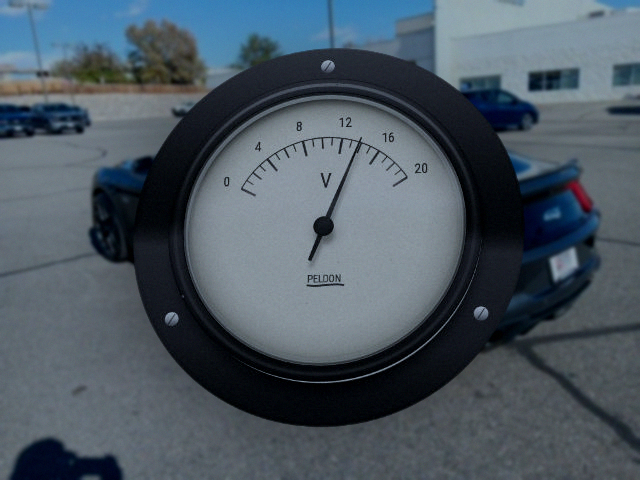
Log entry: 14 V
